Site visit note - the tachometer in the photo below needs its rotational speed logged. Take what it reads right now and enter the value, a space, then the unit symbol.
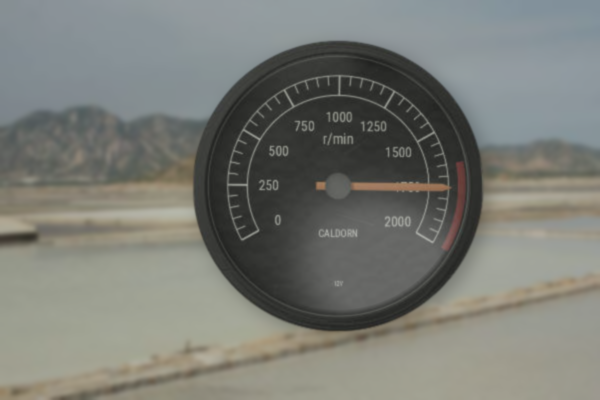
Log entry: 1750 rpm
